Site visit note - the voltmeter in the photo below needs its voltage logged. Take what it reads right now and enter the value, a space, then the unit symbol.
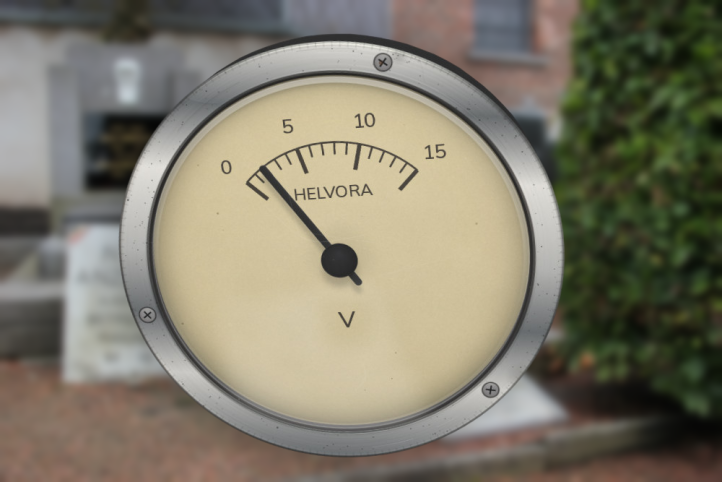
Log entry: 2 V
